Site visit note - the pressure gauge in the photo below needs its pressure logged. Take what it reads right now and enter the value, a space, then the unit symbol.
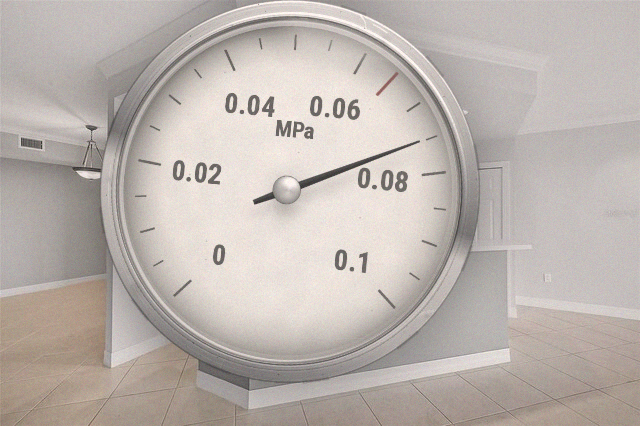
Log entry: 0.075 MPa
